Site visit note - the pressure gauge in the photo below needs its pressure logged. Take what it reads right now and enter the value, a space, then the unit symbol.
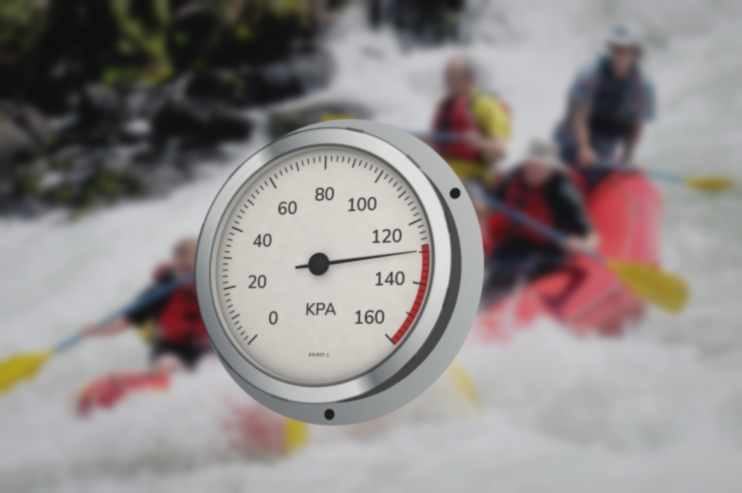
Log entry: 130 kPa
